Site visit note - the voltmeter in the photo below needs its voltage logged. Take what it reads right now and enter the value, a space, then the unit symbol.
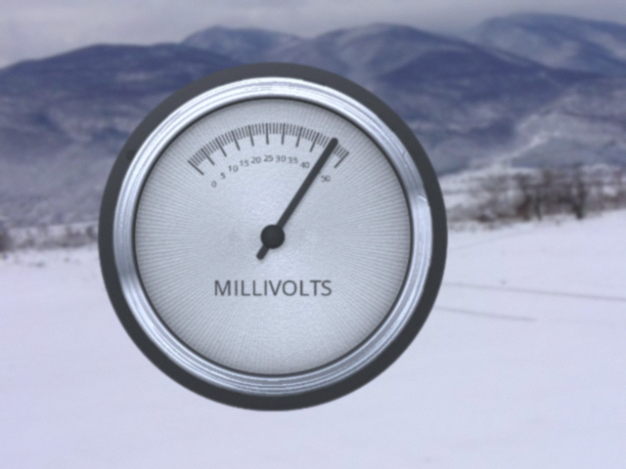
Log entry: 45 mV
